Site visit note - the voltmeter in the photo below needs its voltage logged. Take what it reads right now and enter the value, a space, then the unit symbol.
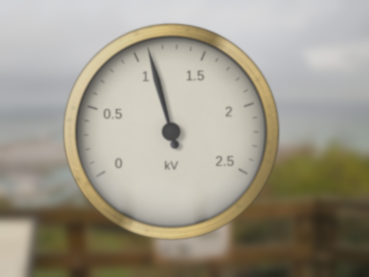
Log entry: 1.1 kV
